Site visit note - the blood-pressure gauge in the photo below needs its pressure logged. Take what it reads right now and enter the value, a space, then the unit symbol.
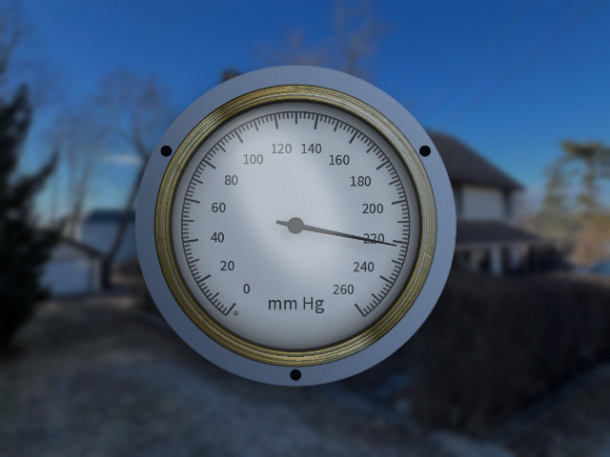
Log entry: 222 mmHg
